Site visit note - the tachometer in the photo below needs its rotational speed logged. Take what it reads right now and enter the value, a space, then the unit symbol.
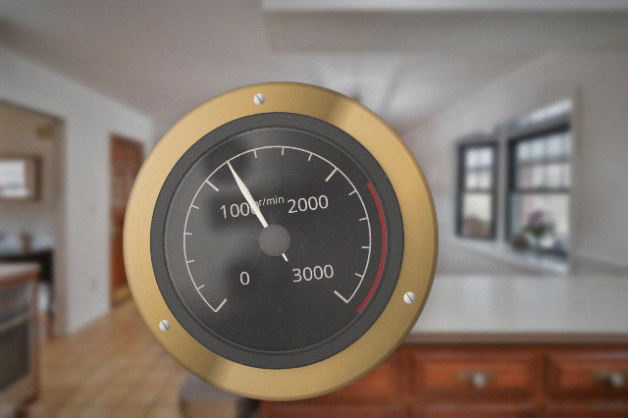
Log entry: 1200 rpm
